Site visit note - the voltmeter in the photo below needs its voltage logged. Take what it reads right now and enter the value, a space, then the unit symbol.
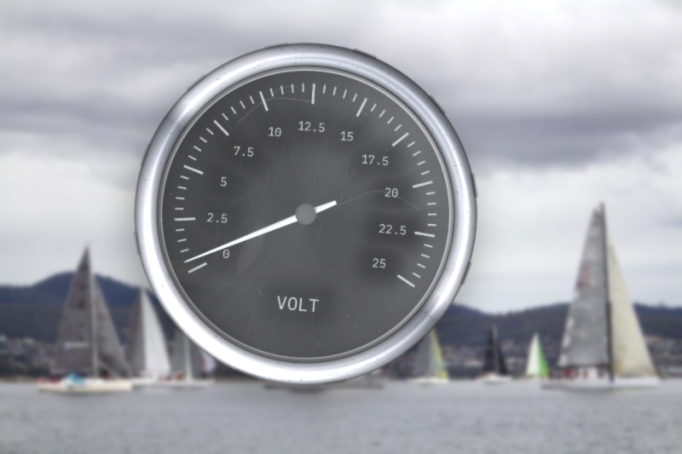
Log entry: 0.5 V
